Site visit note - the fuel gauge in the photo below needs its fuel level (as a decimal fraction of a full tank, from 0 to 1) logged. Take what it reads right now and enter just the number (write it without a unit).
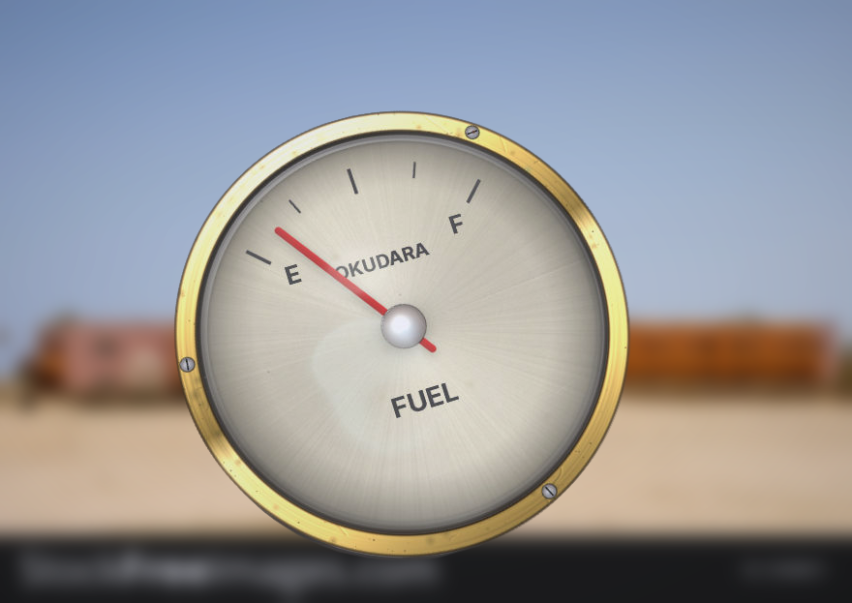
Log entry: 0.125
